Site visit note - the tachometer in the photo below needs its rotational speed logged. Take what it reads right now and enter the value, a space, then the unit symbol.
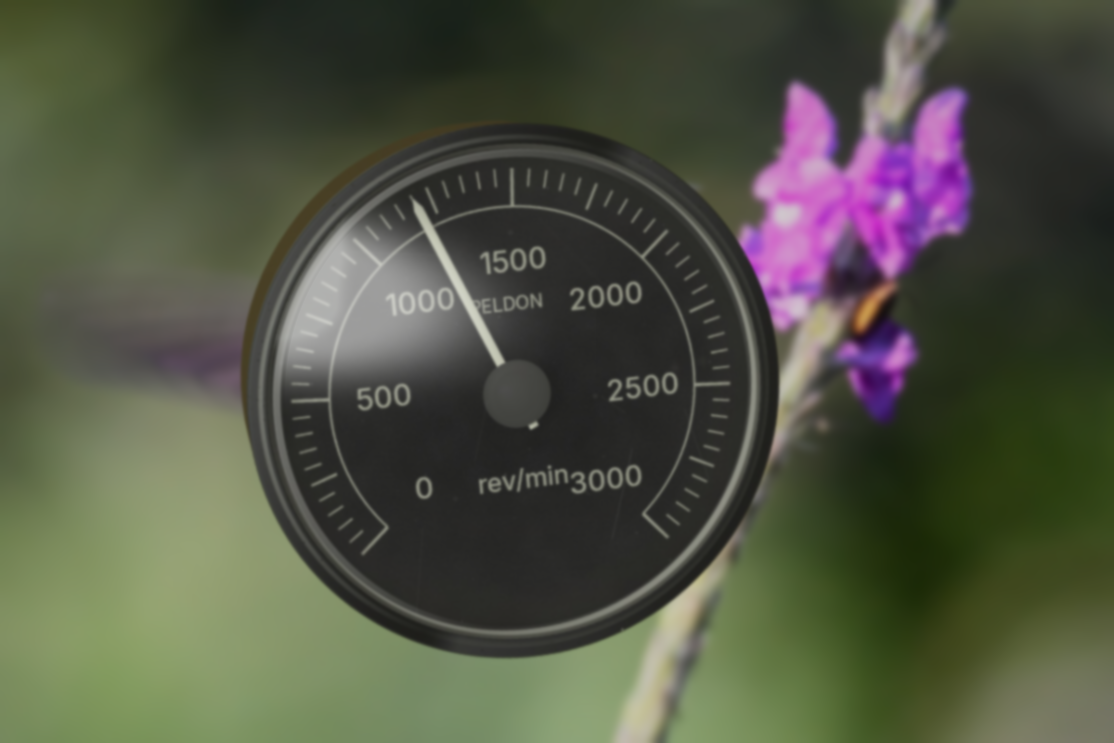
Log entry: 1200 rpm
